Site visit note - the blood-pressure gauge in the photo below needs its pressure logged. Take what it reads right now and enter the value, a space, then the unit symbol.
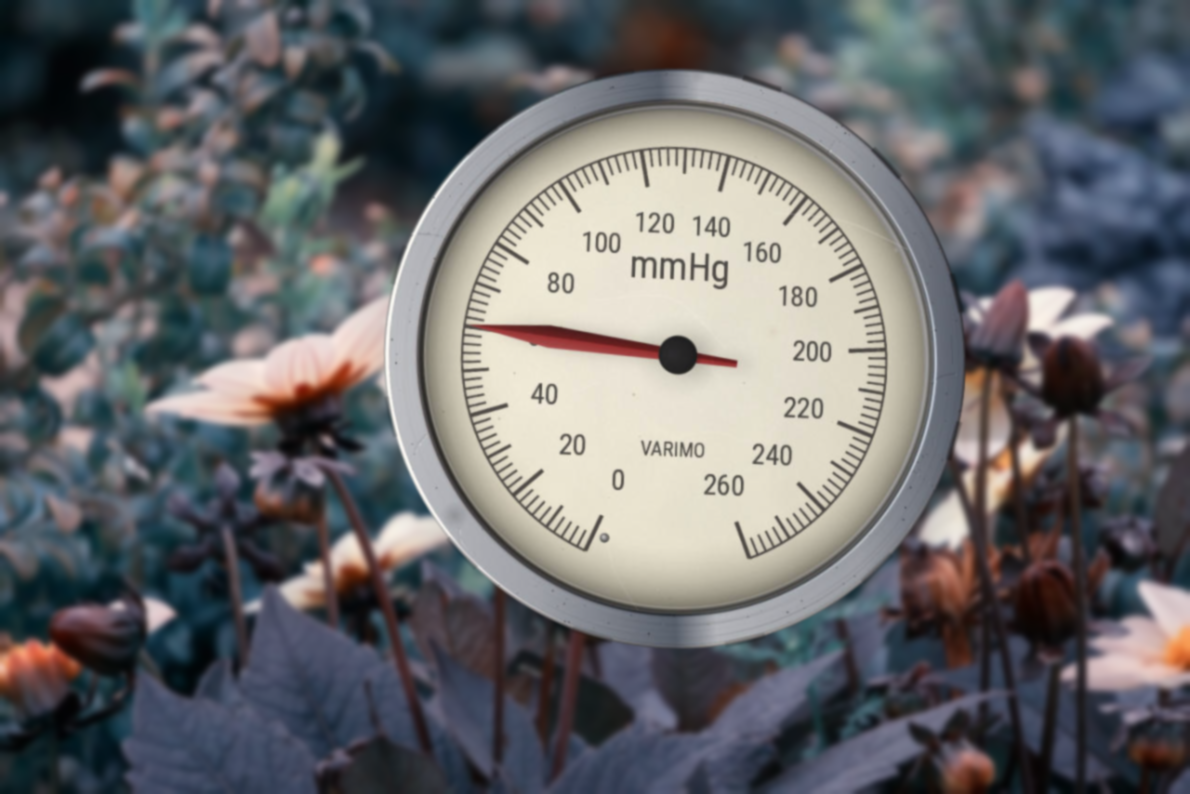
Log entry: 60 mmHg
